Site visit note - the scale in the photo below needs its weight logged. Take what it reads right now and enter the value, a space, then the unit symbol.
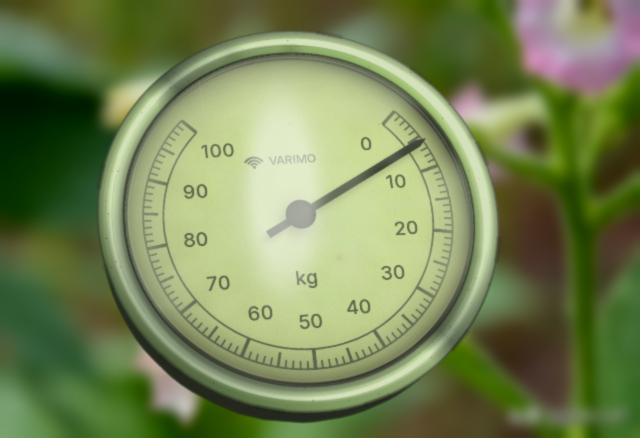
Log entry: 6 kg
